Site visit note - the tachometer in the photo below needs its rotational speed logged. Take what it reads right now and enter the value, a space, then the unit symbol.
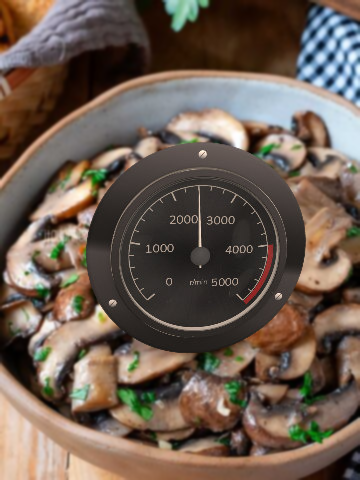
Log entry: 2400 rpm
